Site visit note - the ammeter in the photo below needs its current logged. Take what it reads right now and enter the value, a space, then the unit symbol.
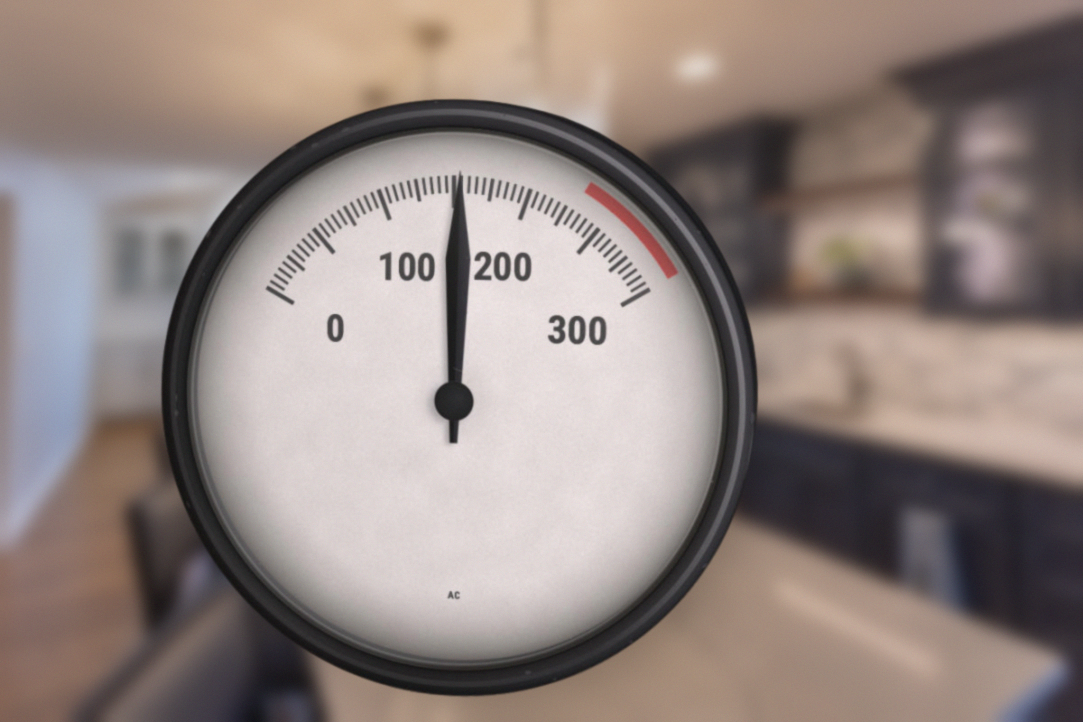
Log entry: 155 A
